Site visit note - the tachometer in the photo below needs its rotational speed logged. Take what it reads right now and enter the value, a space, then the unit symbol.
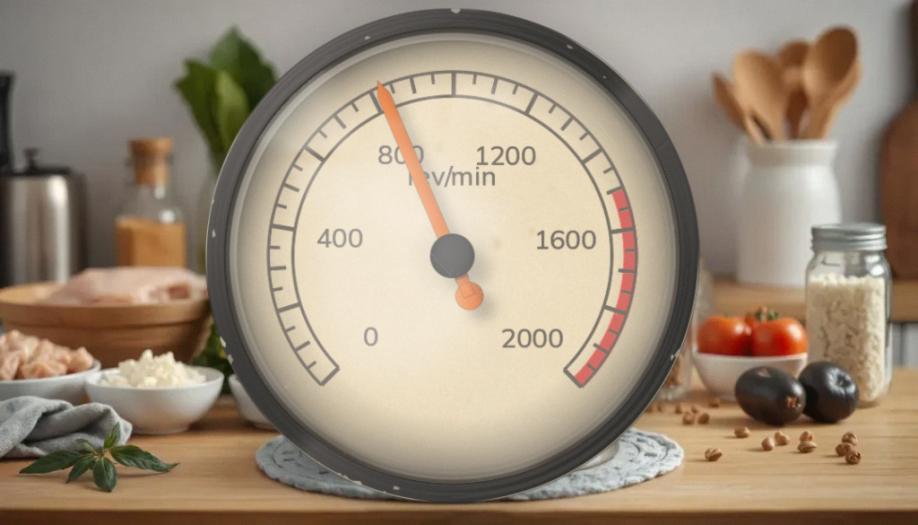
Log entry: 825 rpm
